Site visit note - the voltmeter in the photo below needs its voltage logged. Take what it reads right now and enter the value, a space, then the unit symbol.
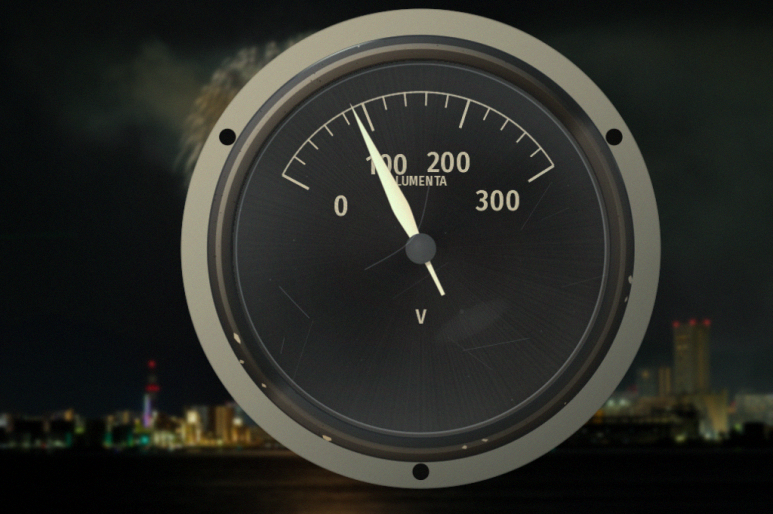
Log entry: 90 V
